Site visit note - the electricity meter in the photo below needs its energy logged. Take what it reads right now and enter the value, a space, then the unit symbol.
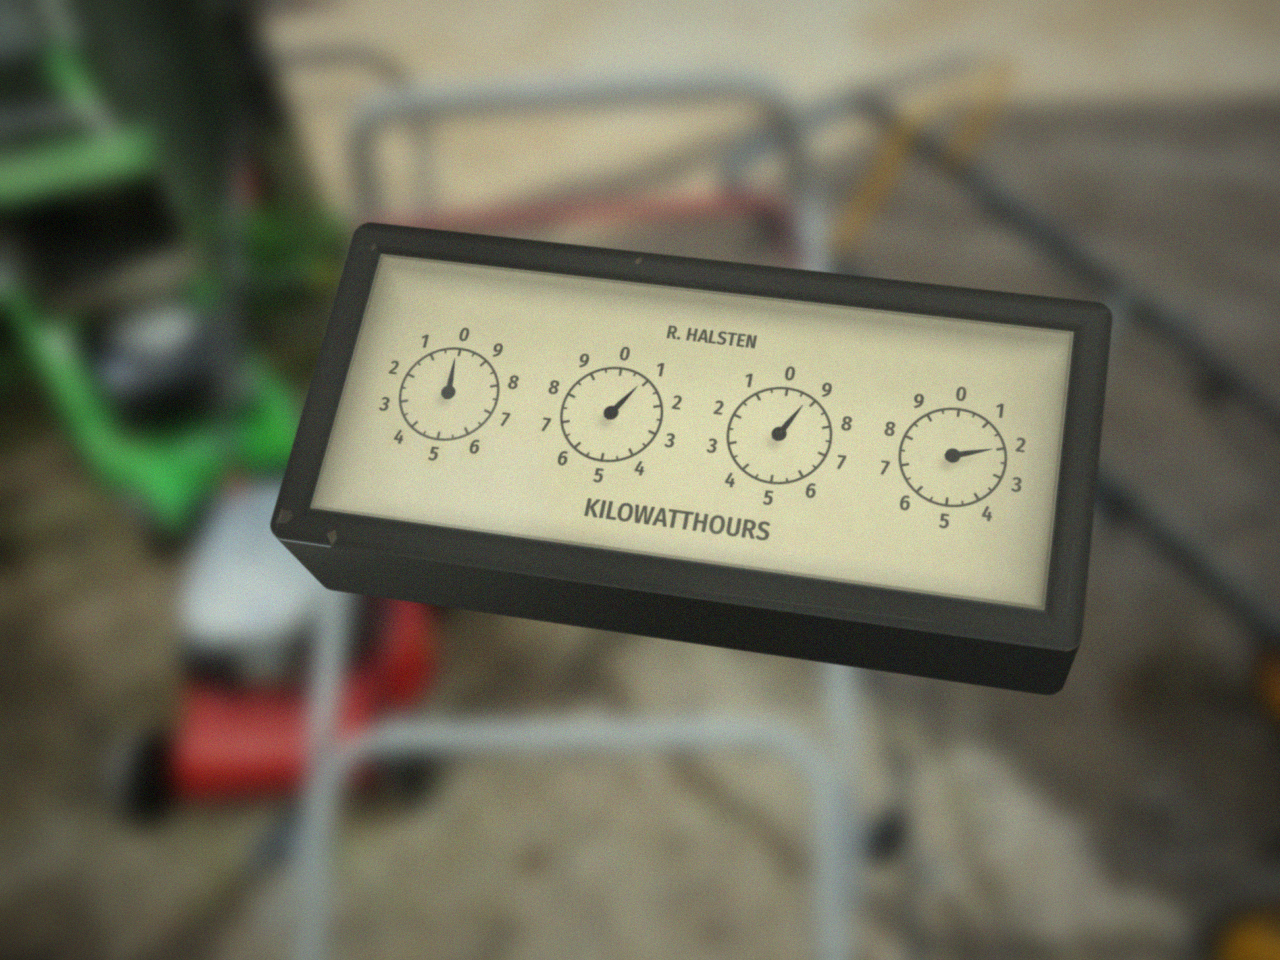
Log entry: 92 kWh
